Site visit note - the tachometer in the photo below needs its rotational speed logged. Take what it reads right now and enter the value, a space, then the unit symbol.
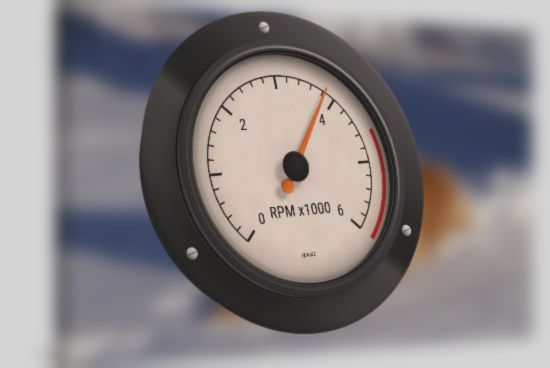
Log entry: 3800 rpm
